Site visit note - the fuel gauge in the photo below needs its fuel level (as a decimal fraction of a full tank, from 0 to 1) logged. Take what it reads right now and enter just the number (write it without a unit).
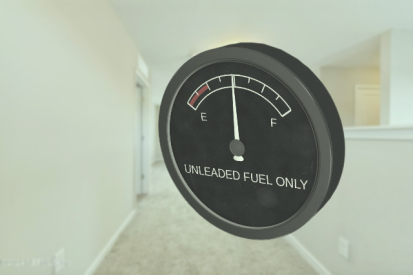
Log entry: 0.5
